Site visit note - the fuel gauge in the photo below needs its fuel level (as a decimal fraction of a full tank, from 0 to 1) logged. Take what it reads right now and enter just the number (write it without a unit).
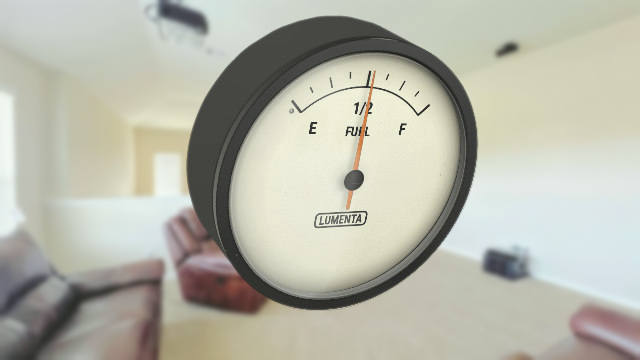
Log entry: 0.5
